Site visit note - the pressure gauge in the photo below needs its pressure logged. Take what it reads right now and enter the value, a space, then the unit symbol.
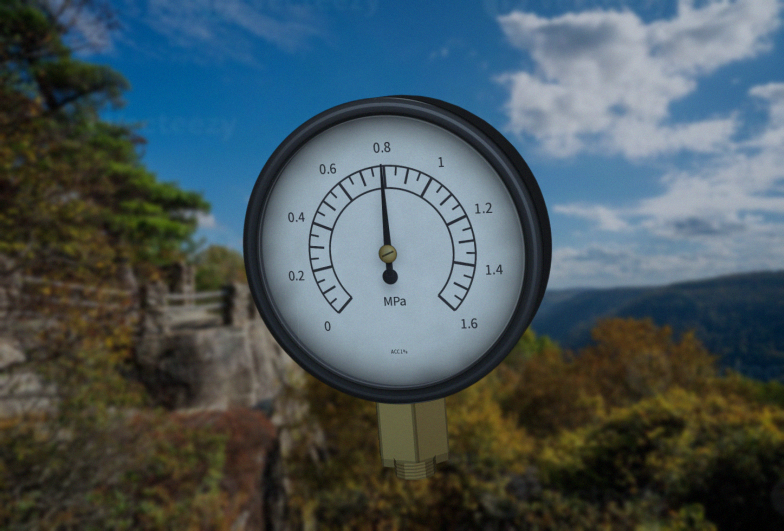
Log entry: 0.8 MPa
